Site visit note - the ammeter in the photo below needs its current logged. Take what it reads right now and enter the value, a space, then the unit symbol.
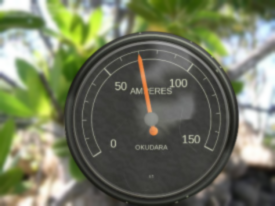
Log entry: 70 A
